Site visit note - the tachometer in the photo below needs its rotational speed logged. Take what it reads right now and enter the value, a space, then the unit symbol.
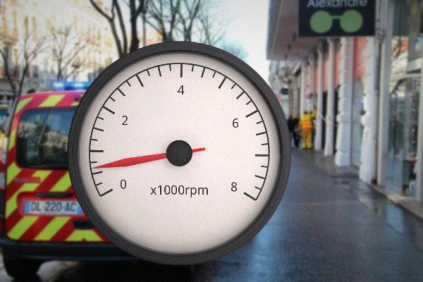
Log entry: 625 rpm
